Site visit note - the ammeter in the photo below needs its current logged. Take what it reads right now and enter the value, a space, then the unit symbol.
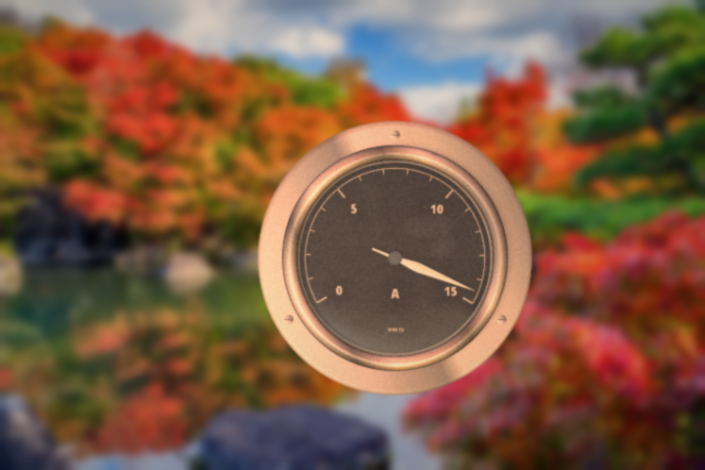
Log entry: 14.5 A
